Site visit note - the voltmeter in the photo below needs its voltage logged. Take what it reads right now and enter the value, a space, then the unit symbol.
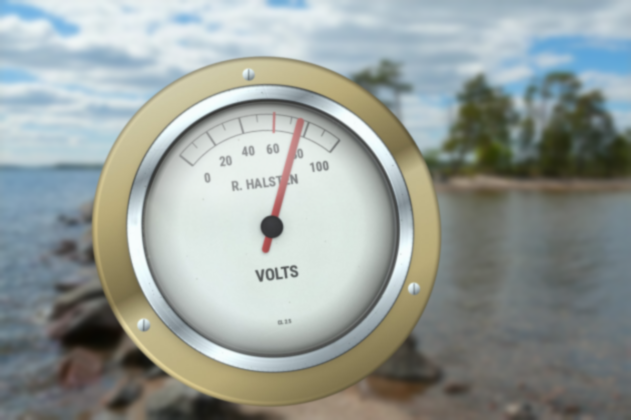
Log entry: 75 V
